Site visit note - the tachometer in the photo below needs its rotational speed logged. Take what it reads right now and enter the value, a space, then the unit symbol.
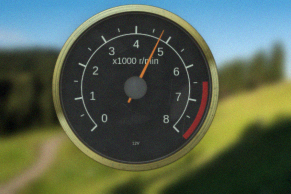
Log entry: 4750 rpm
